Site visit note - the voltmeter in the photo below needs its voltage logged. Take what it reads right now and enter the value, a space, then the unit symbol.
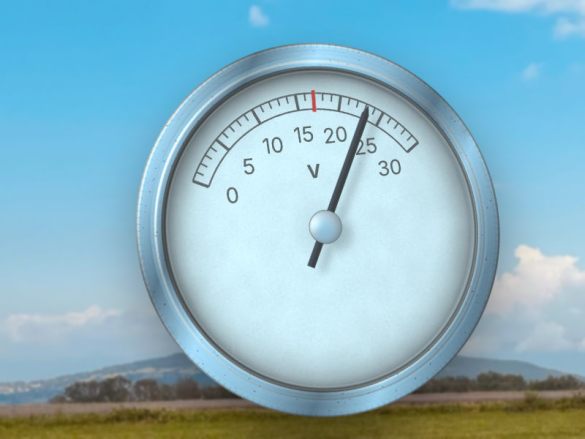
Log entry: 23 V
